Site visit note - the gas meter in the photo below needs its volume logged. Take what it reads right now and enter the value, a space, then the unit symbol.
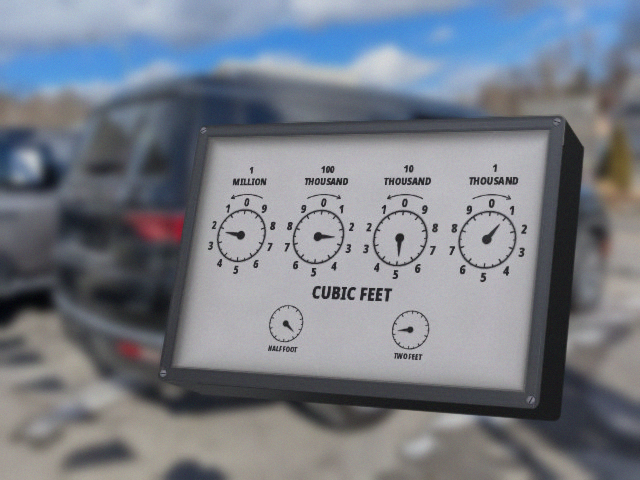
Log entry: 225100 ft³
